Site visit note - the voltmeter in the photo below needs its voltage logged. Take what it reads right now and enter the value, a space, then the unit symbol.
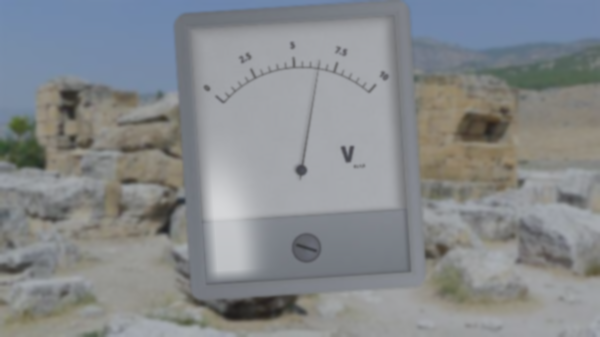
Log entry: 6.5 V
